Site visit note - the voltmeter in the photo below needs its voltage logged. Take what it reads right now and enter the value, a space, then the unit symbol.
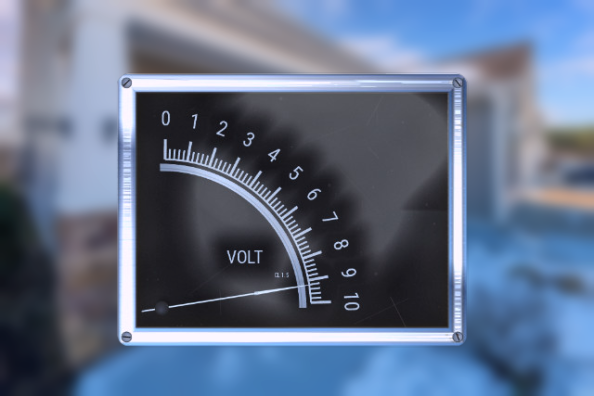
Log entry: 9.2 V
